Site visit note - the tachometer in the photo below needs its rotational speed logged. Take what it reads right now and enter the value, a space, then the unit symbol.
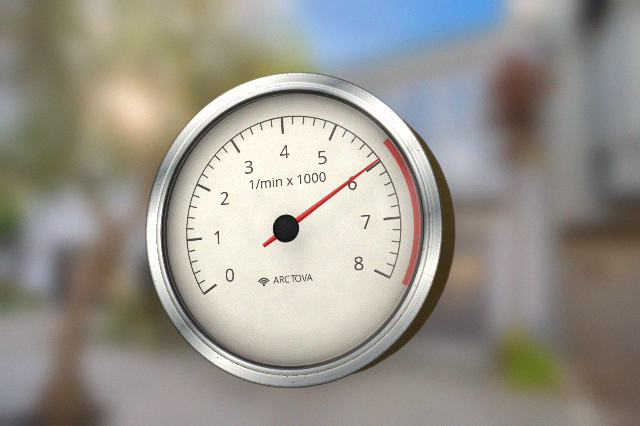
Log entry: 6000 rpm
